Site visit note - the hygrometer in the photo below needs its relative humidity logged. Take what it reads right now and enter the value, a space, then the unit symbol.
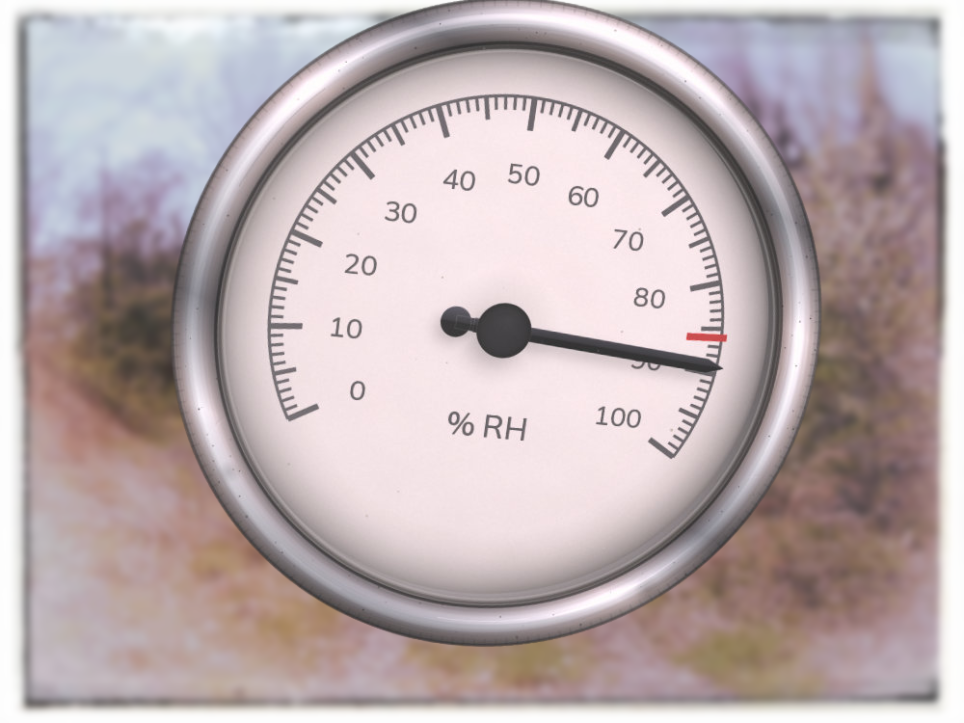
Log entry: 89 %
